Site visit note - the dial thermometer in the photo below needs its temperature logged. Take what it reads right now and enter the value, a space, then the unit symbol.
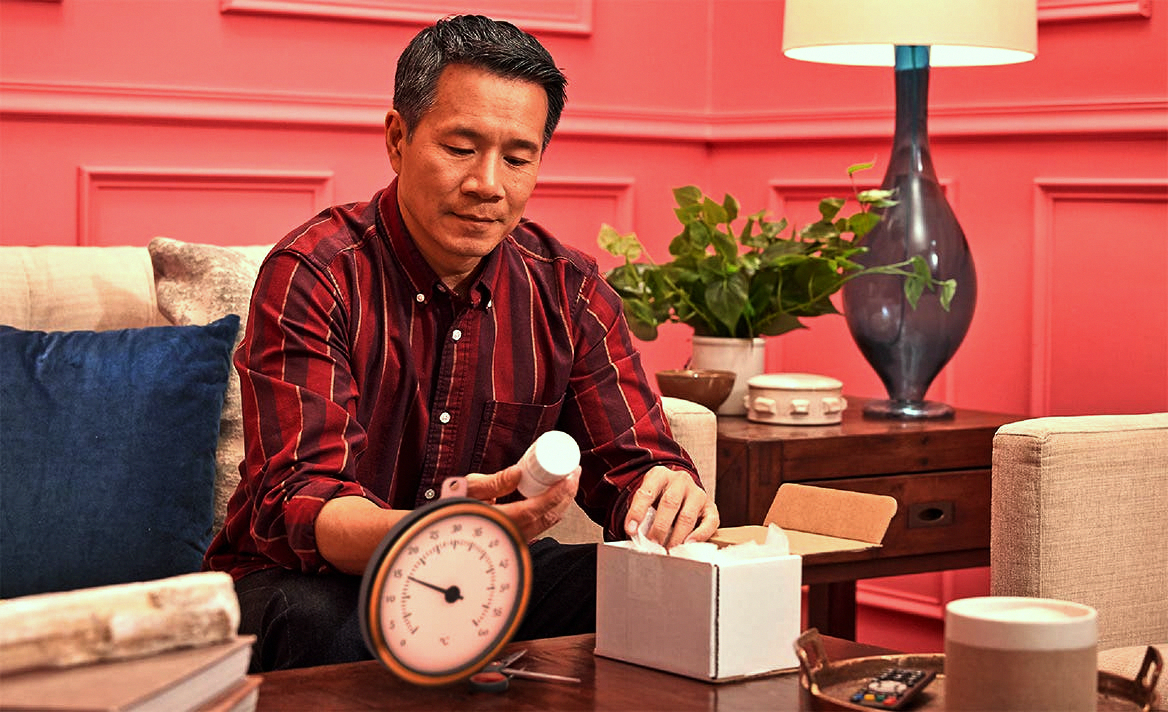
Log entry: 15 °C
